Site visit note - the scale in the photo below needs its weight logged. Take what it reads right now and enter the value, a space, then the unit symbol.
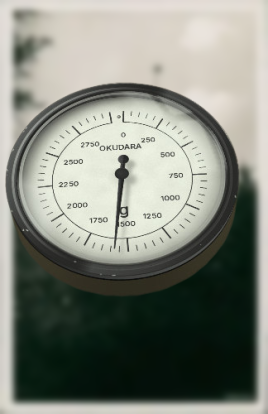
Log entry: 1575 g
